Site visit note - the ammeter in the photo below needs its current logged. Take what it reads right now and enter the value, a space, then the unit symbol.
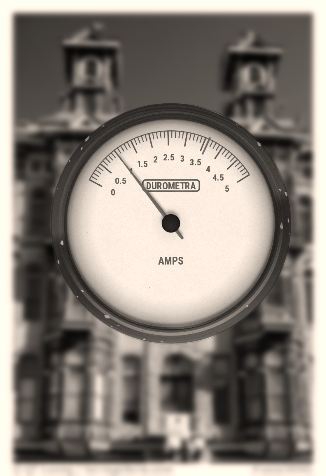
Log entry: 1 A
